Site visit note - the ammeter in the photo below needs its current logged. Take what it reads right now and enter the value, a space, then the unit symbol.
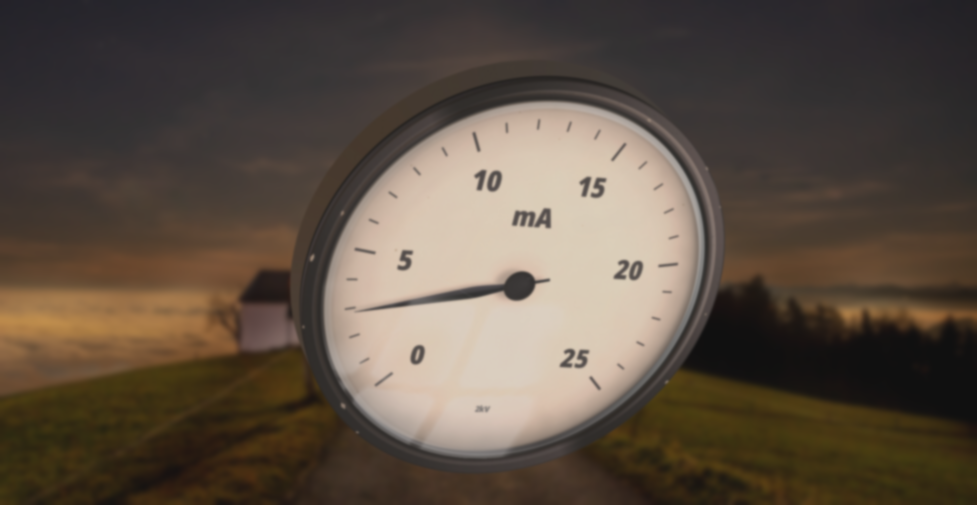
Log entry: 3 mA
